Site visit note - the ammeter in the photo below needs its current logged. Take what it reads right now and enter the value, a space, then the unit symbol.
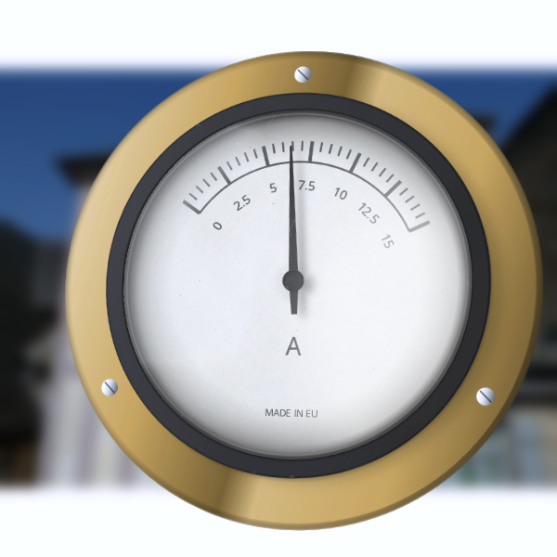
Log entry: 6.5 A
